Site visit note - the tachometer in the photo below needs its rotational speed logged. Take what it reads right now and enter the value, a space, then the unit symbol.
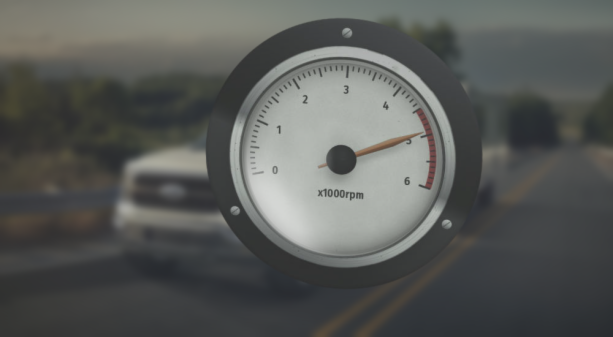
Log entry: 4900 rpm
